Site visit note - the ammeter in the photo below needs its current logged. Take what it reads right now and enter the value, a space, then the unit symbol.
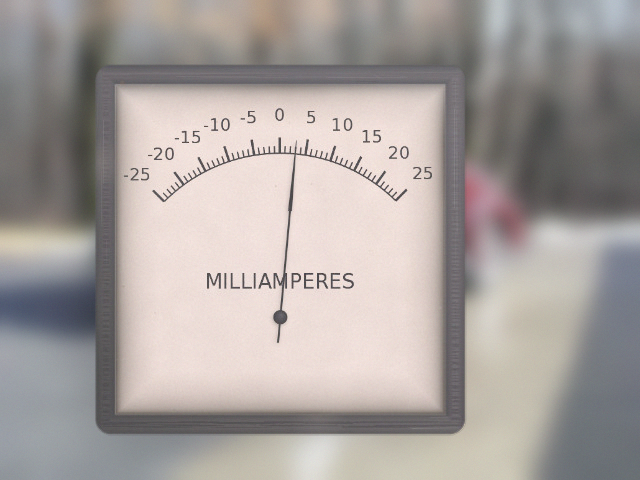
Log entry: 3 mA
